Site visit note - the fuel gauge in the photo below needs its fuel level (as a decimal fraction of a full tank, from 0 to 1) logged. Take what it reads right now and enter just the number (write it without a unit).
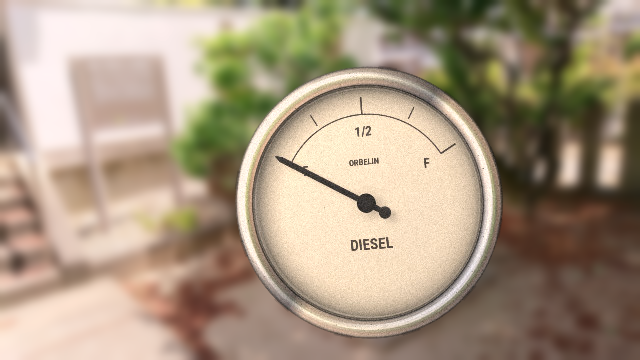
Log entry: 0
